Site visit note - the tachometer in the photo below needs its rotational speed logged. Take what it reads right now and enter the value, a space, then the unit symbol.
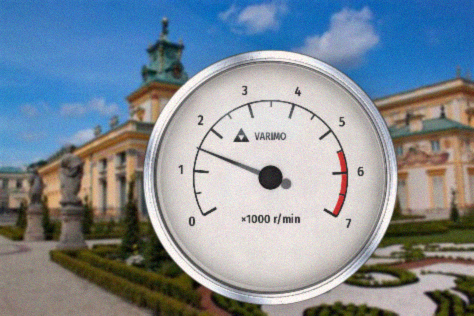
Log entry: 1500 rpm
